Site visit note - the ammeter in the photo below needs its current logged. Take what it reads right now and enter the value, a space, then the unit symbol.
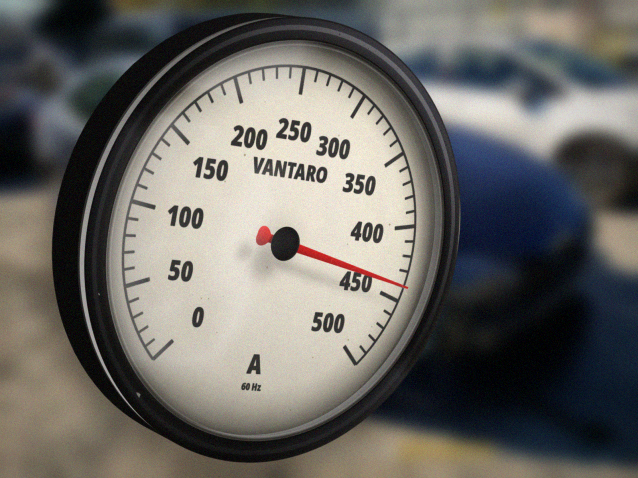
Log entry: 440 A
